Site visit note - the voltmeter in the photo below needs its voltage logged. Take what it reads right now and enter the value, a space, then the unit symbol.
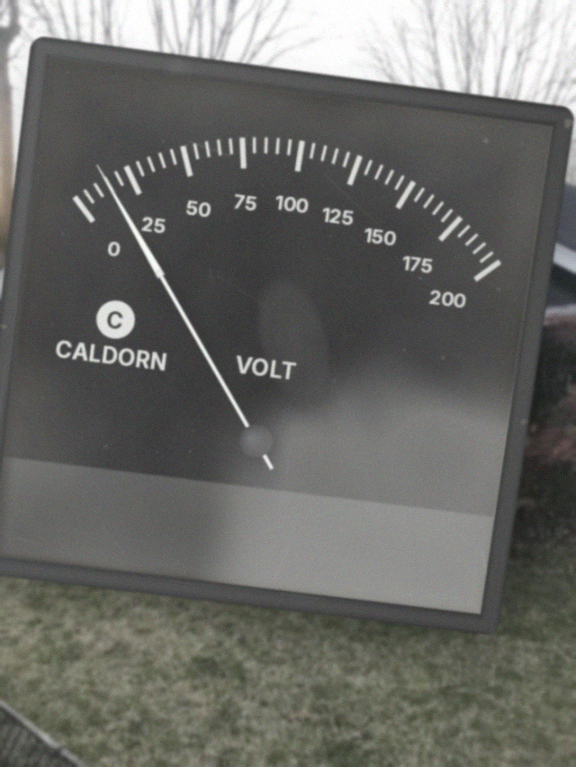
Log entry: 15 V
